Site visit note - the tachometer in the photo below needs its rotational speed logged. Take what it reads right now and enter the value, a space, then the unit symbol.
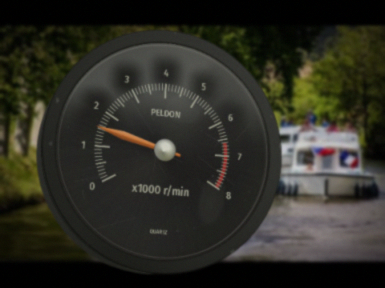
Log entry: 1500 rpm
